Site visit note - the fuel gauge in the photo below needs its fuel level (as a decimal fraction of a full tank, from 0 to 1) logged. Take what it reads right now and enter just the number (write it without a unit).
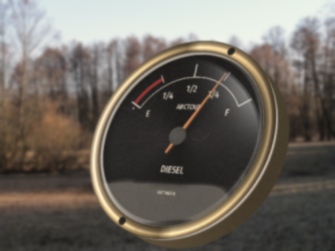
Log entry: 0.75
